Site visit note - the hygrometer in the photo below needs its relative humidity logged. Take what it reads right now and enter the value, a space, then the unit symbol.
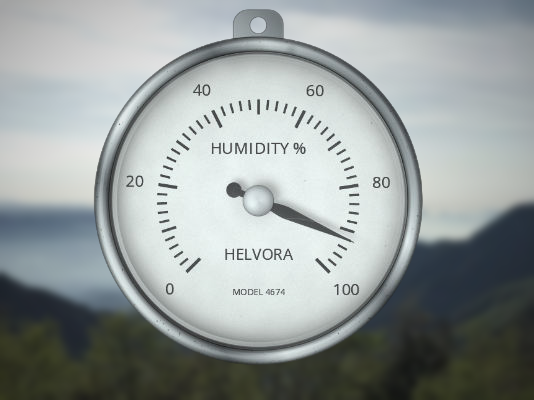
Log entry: 92 %
